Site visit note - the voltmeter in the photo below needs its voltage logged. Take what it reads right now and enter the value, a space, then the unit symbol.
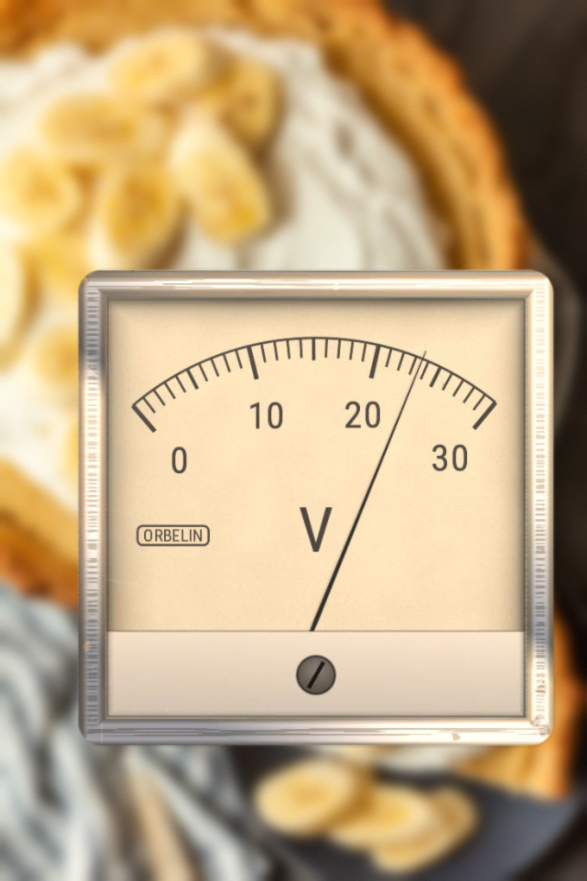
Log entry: 23.5 V
